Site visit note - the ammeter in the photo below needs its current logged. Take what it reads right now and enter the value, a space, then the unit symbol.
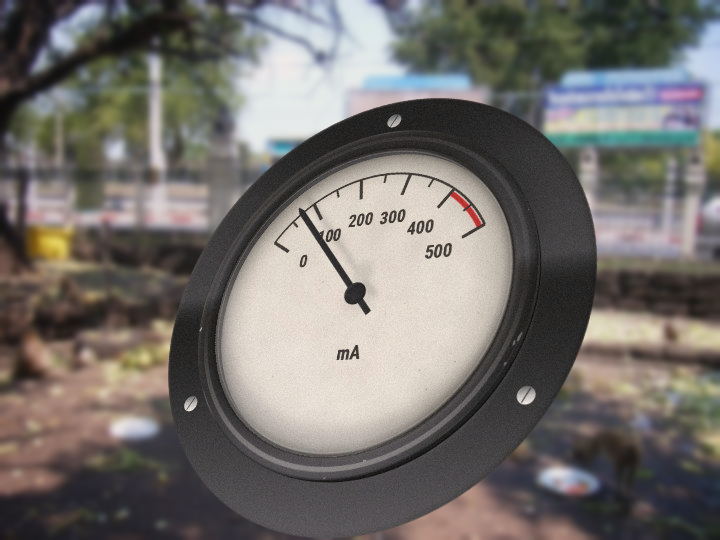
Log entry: 75 mA
